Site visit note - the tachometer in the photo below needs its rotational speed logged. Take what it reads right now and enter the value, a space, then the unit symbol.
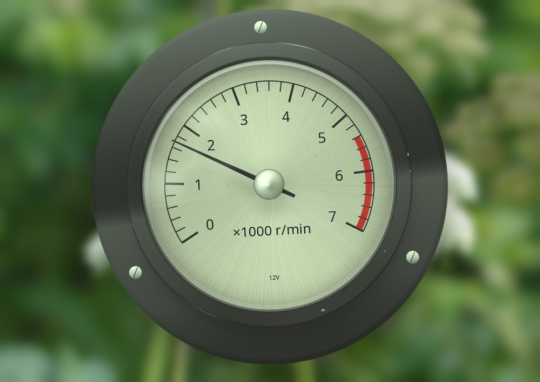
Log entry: 1700 rpm
